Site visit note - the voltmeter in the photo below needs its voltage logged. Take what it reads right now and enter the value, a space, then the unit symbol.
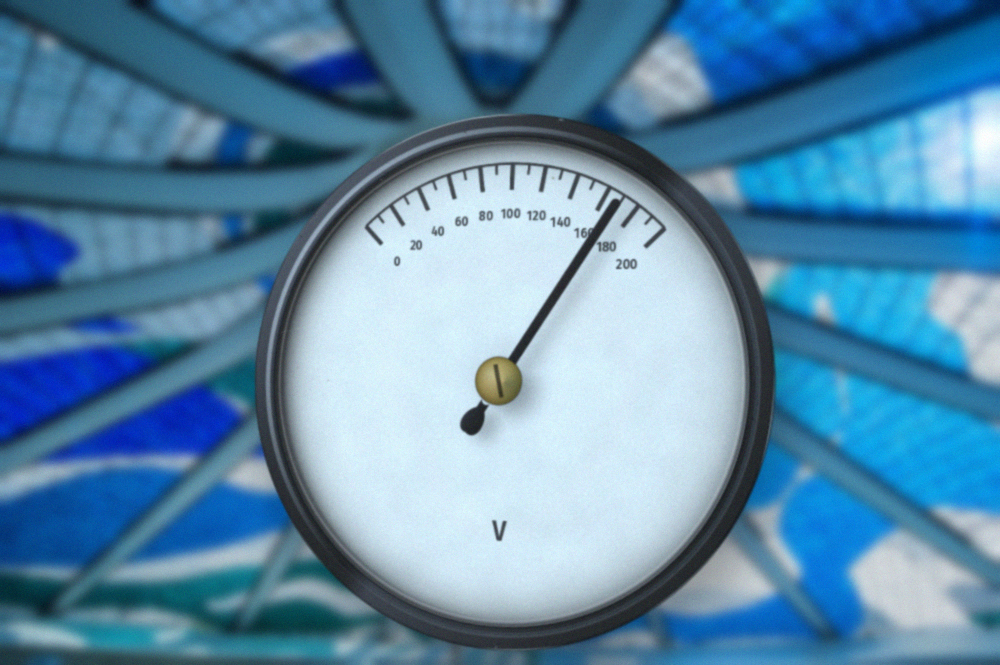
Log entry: 170 V
